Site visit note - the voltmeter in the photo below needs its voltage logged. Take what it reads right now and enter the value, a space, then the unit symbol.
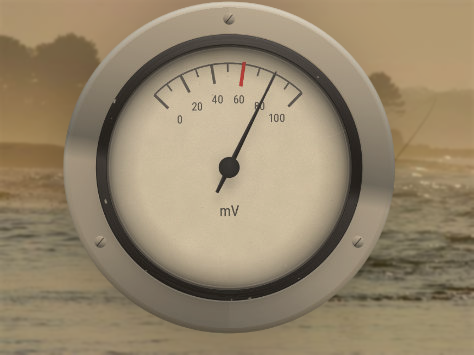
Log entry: 80 mV
